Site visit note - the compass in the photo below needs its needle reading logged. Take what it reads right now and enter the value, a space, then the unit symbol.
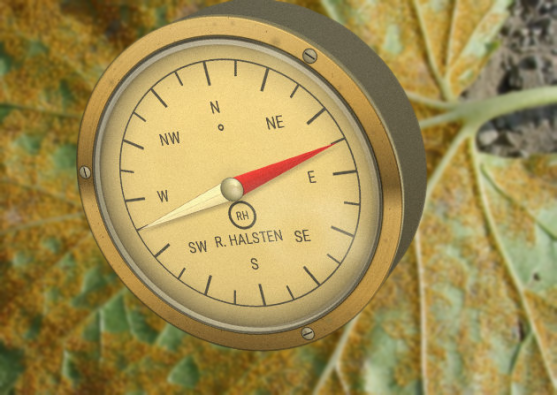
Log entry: 75 °
